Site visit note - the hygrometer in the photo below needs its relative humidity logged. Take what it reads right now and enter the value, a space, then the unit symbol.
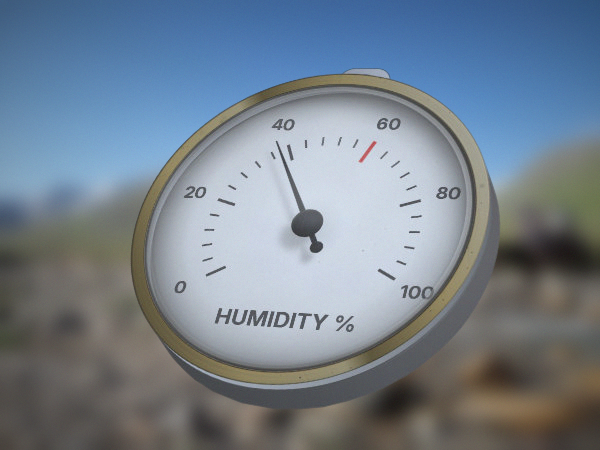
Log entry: 38 %
